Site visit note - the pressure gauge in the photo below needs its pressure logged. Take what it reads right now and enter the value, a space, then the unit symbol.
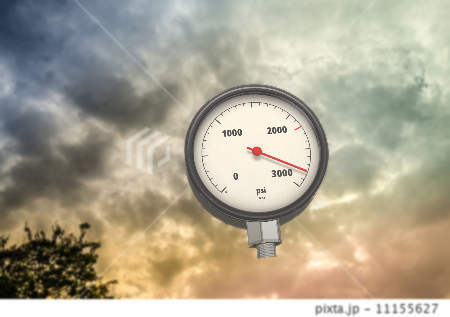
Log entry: 2800 psi
